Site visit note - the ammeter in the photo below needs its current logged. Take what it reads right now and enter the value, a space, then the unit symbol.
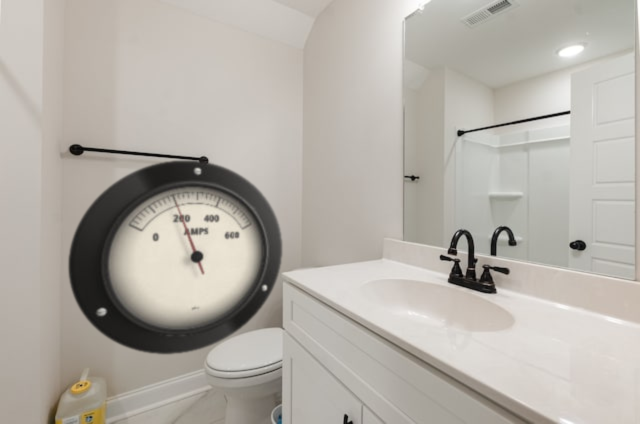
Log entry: 200 A
